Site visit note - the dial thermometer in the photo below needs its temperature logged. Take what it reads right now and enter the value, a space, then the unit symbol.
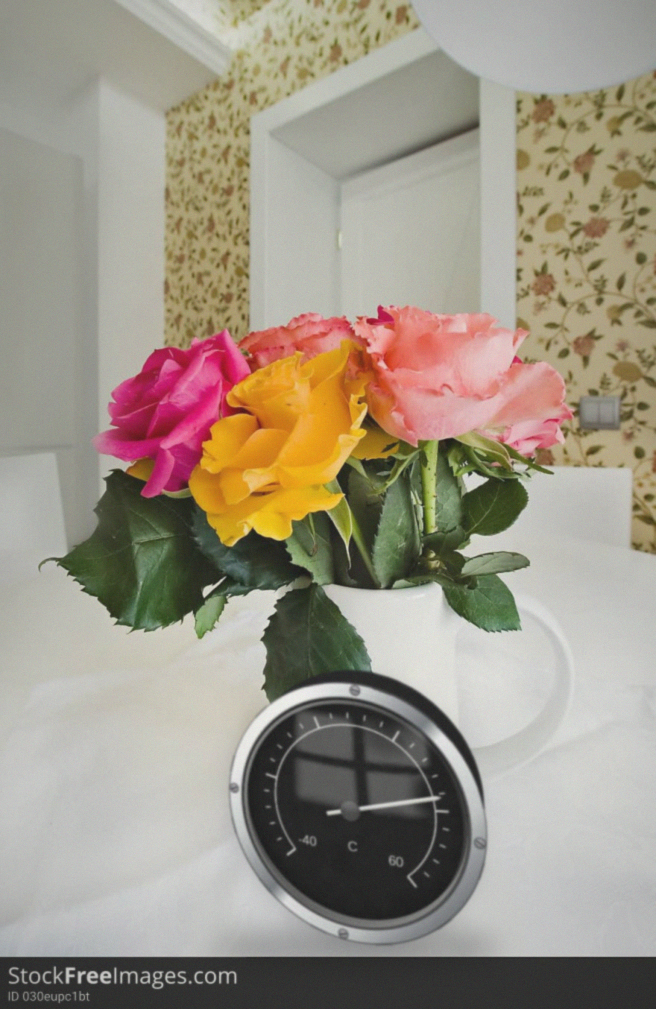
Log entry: 36 °C
